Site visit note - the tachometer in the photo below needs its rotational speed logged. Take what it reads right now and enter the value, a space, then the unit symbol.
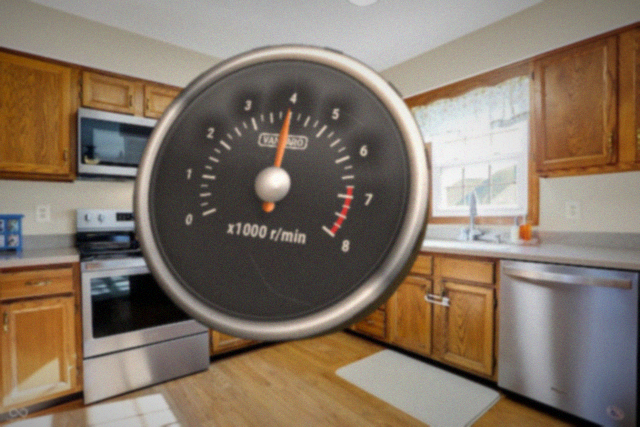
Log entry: 4000 rpm
